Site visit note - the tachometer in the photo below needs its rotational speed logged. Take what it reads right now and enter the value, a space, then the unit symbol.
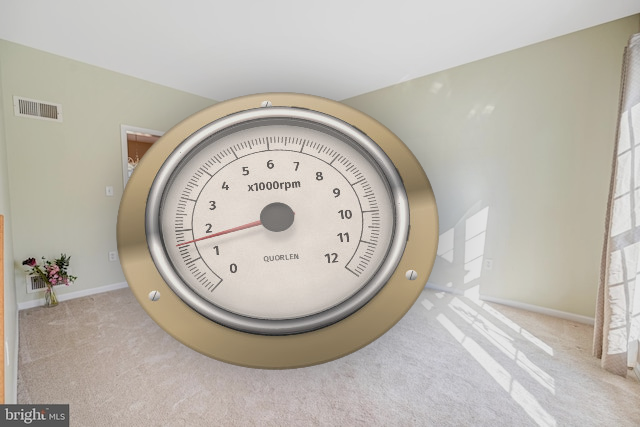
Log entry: 1500 rpm
